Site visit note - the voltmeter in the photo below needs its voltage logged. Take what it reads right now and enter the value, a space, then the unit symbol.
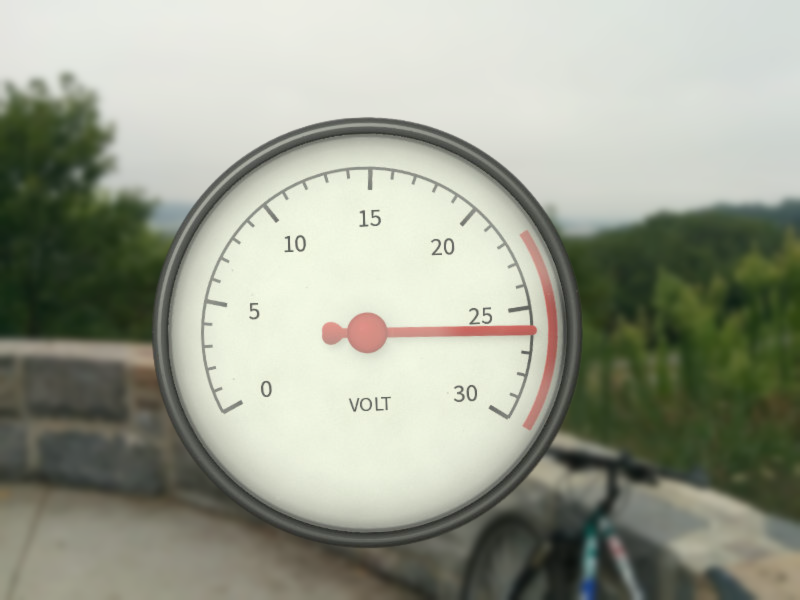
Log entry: 26 V
